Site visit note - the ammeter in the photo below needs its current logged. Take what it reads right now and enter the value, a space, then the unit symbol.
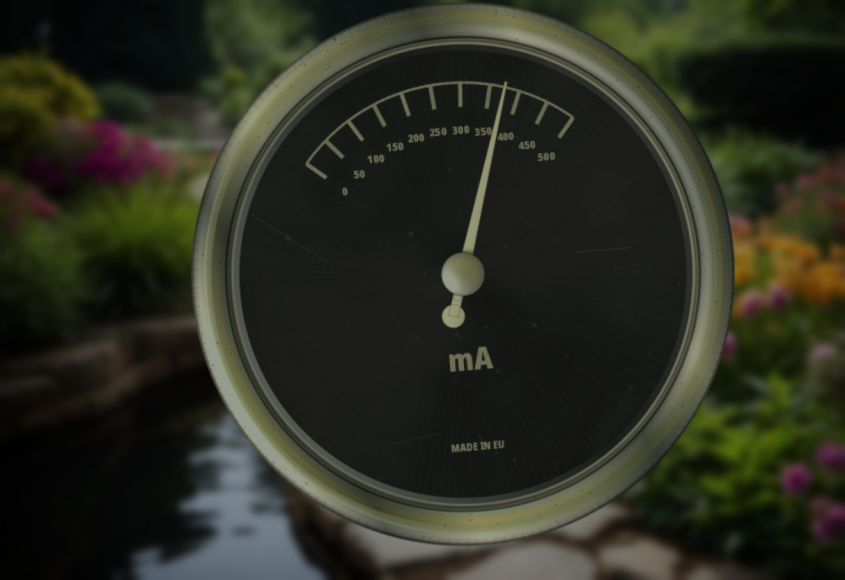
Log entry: 375 mA
